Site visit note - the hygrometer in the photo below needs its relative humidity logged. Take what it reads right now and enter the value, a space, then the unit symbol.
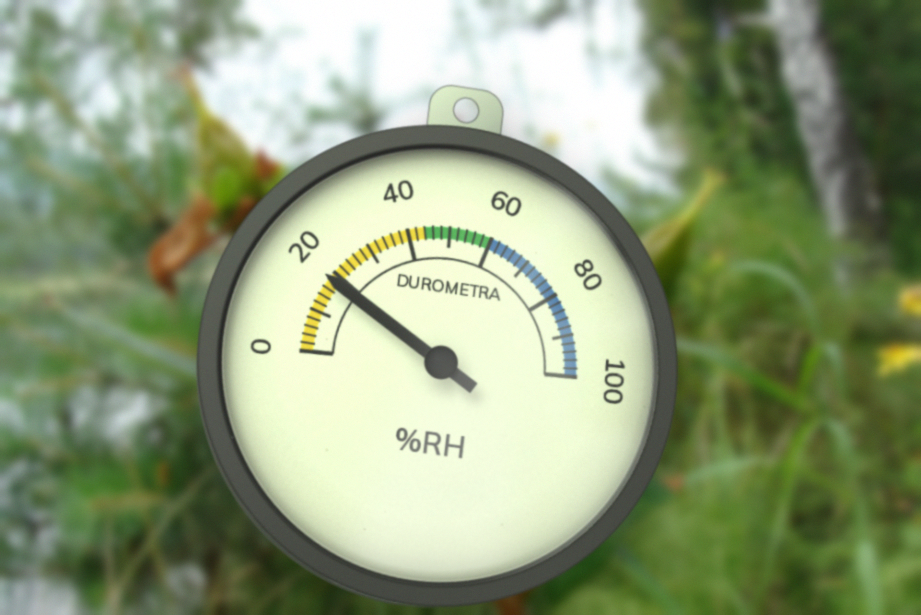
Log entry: 18 %
